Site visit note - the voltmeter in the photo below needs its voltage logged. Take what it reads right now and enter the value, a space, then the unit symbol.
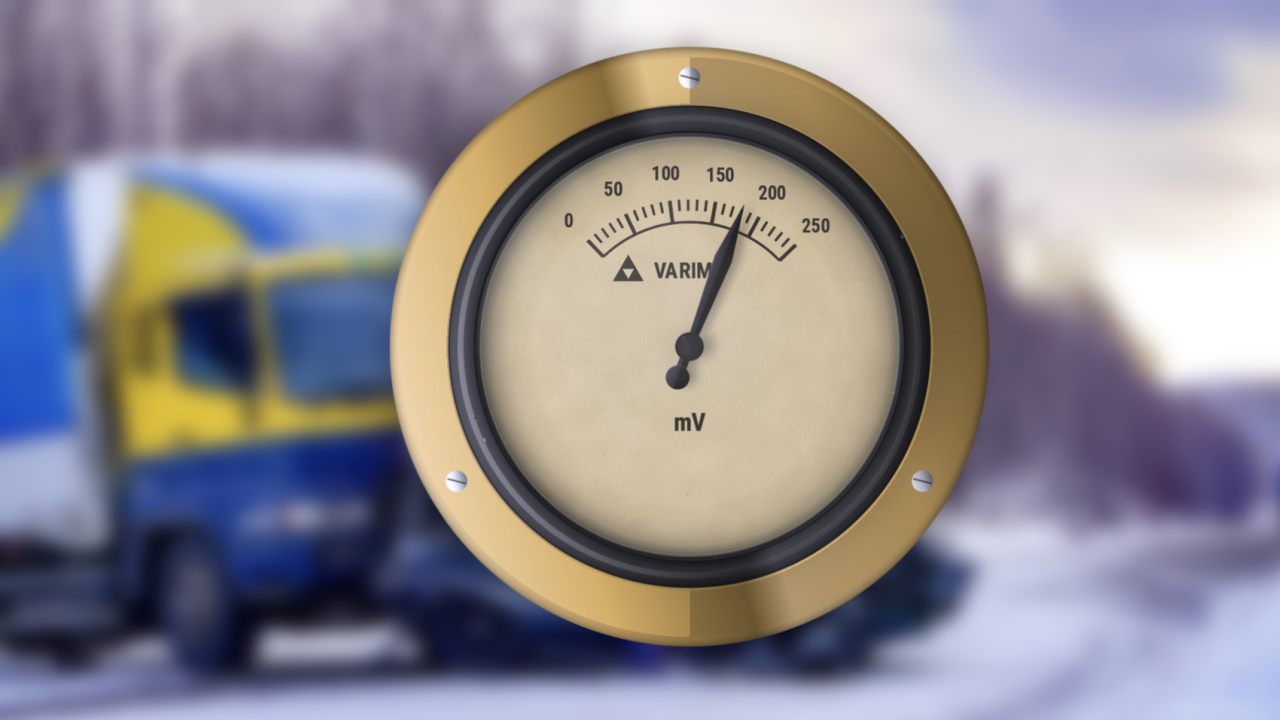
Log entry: 180 mV
